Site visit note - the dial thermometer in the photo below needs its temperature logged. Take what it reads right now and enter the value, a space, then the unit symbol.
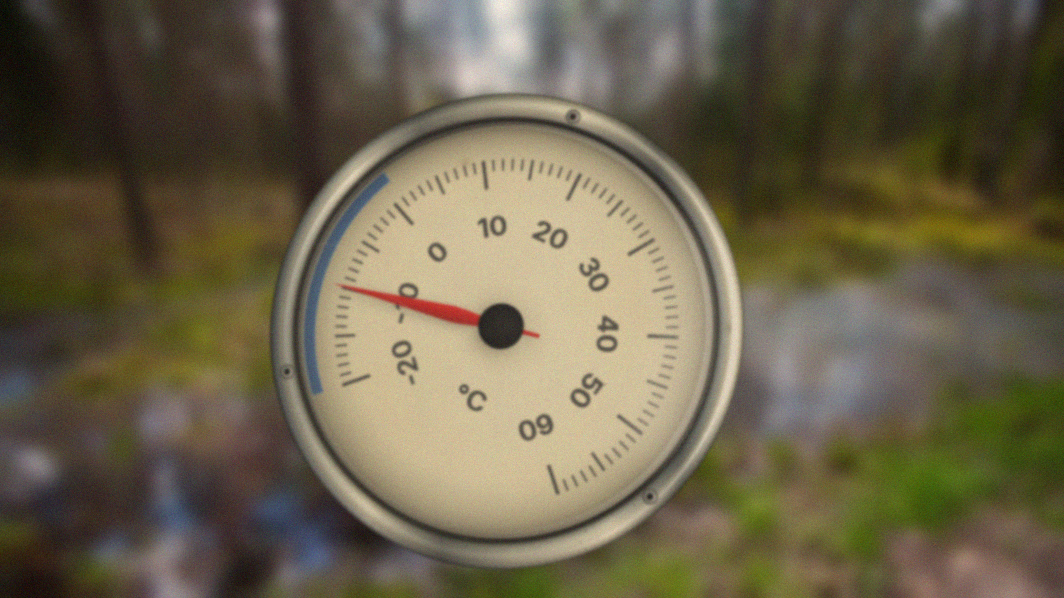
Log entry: -10 °C
